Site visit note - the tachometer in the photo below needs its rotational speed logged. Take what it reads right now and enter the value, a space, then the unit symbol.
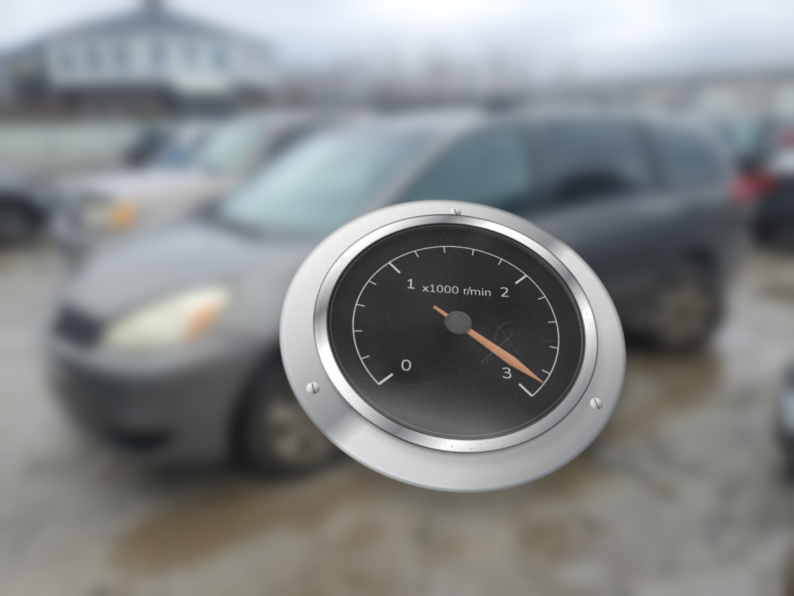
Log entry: 2900 rpm
